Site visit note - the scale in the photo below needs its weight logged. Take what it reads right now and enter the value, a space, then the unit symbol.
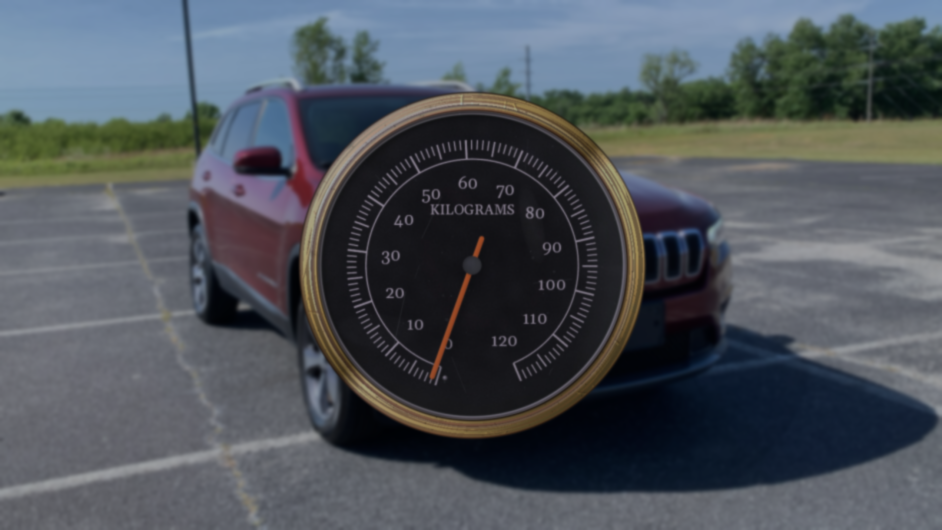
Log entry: 1 kg
